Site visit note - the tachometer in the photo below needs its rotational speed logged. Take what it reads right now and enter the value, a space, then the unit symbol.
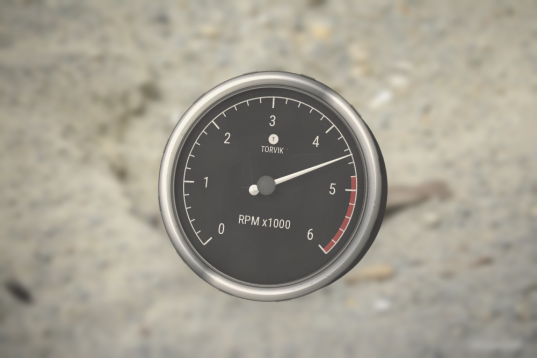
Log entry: 4500 rpm
